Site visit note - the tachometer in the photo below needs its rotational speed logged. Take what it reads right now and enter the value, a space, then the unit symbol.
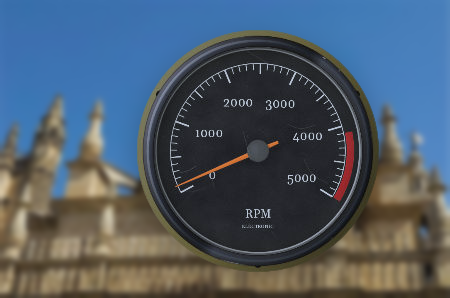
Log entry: 100 rpm
